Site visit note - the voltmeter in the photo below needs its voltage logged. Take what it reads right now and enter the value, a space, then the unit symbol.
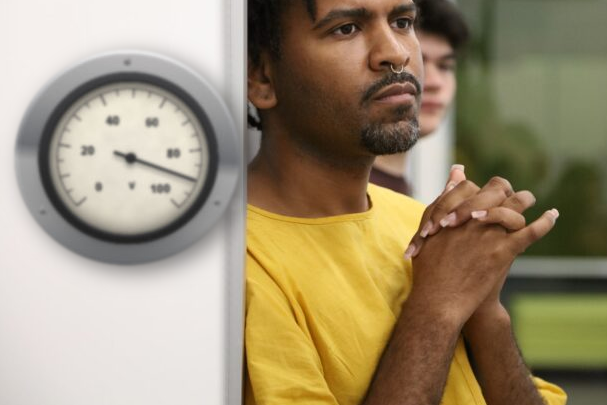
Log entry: 90 V
